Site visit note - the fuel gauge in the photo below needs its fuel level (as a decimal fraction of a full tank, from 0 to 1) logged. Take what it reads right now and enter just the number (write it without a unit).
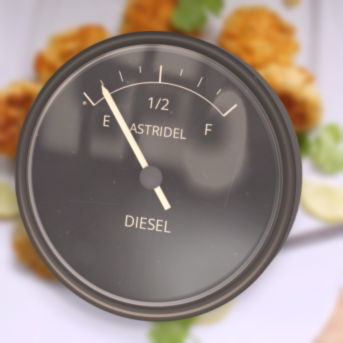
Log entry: 0.125
